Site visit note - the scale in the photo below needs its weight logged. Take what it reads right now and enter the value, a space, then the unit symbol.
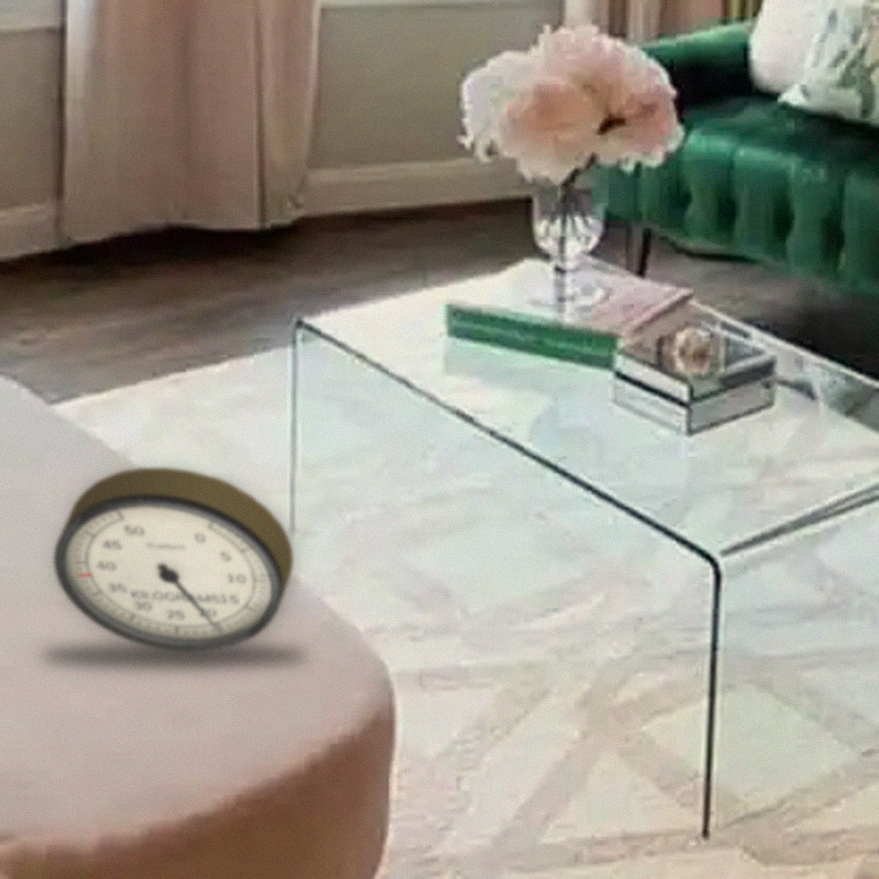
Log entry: 20 kg
